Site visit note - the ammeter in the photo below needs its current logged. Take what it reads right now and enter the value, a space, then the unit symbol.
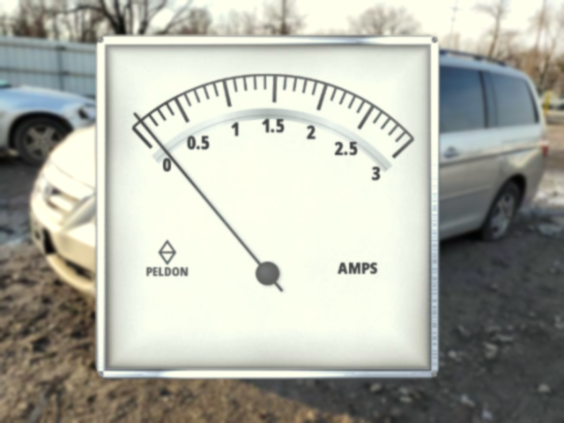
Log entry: 0.1 A
